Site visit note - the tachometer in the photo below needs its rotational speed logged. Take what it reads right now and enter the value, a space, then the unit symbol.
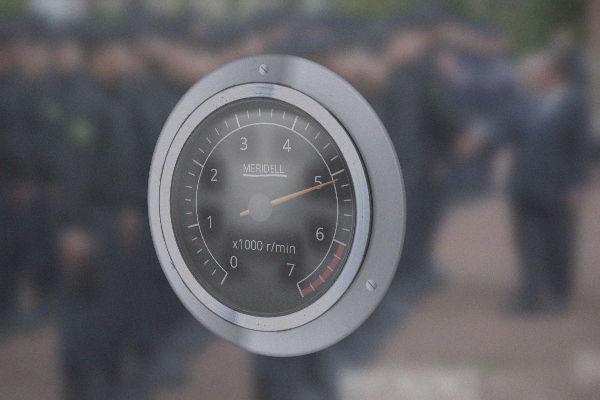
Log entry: 5100 rpm
